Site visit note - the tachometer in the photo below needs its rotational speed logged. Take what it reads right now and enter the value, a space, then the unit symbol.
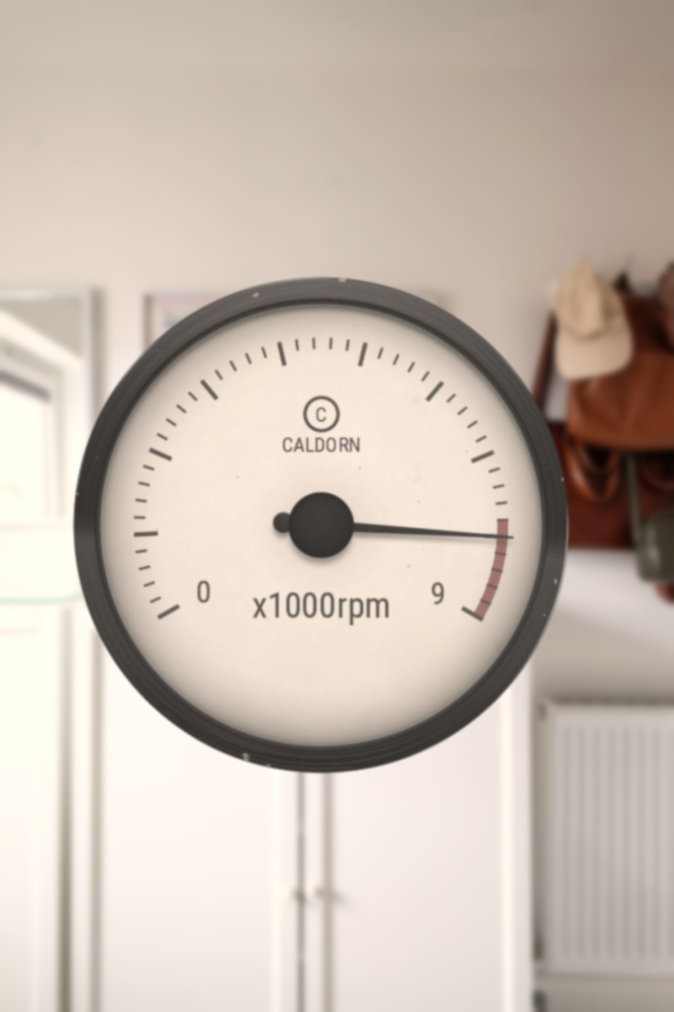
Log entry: 8000 rpm
